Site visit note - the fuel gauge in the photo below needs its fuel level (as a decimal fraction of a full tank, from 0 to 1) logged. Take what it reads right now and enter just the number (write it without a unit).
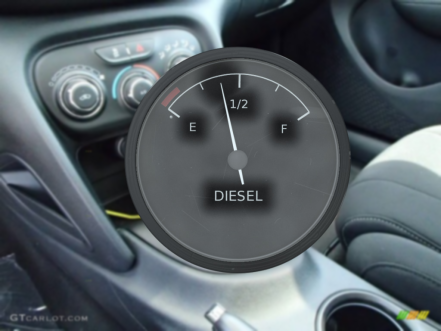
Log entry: 0.375
